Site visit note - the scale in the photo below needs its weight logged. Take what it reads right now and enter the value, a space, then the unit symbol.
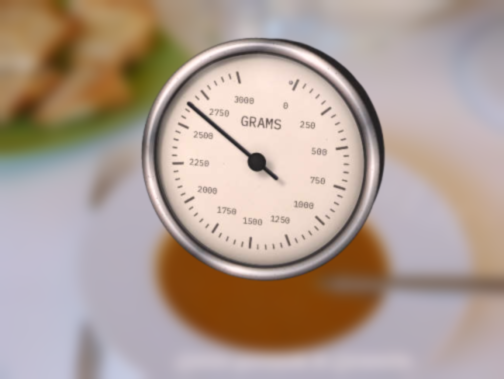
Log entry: 2650 g
